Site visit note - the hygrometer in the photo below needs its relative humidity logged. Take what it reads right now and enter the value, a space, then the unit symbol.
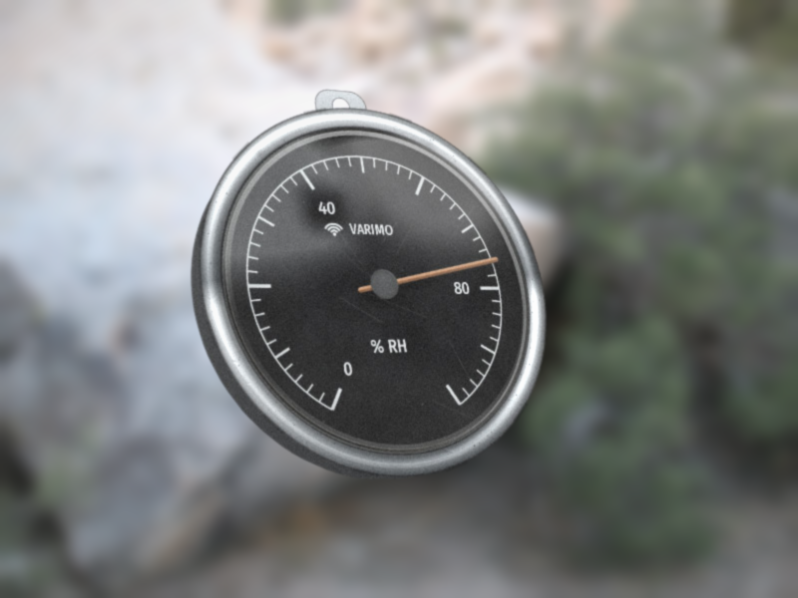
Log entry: 76 %
